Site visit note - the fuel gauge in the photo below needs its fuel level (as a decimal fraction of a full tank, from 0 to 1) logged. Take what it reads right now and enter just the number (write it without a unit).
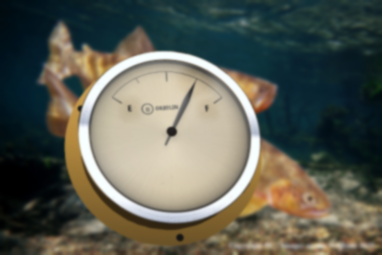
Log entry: 0.75
